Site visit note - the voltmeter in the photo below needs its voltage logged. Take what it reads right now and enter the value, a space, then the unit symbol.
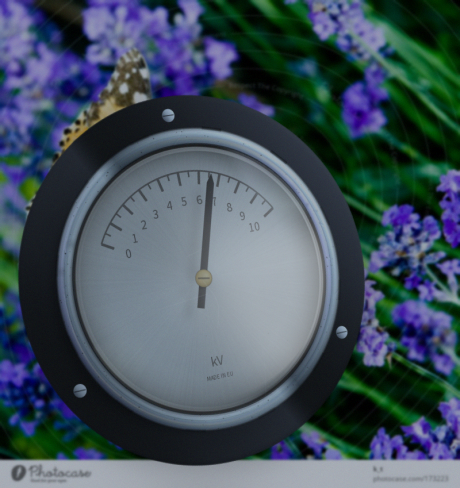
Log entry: 6.5 kV
